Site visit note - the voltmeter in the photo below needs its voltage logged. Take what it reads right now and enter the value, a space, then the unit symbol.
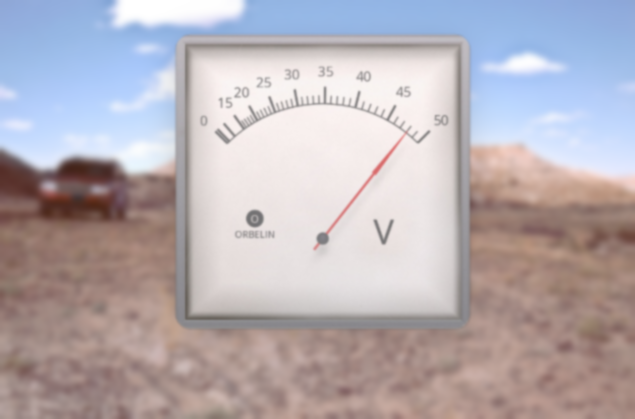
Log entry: 48 V
